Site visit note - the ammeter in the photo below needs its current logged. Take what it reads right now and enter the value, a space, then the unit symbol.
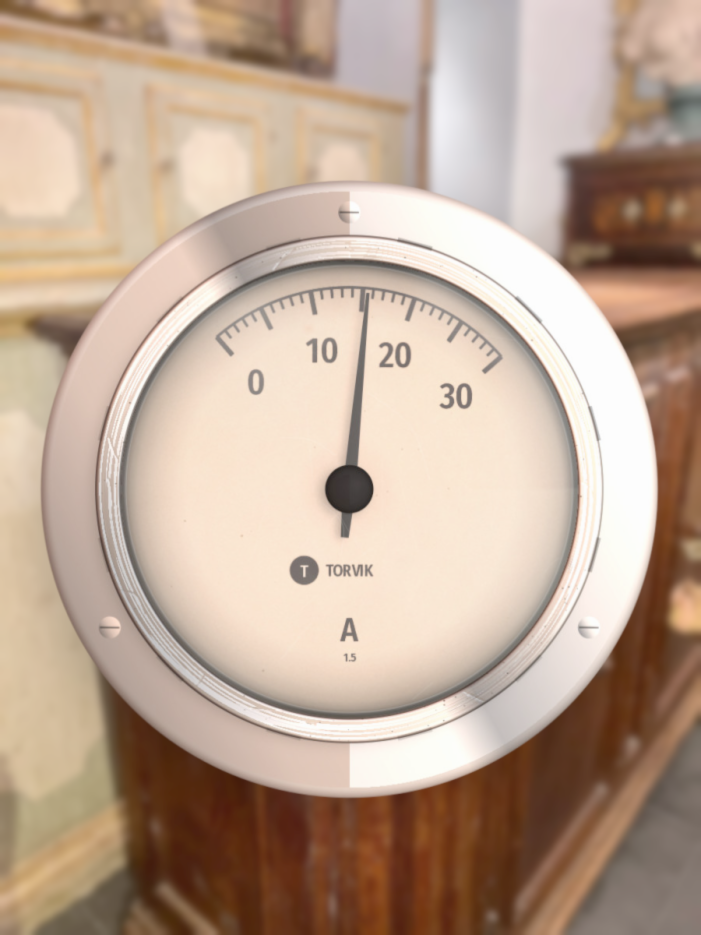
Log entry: 15.5 A
